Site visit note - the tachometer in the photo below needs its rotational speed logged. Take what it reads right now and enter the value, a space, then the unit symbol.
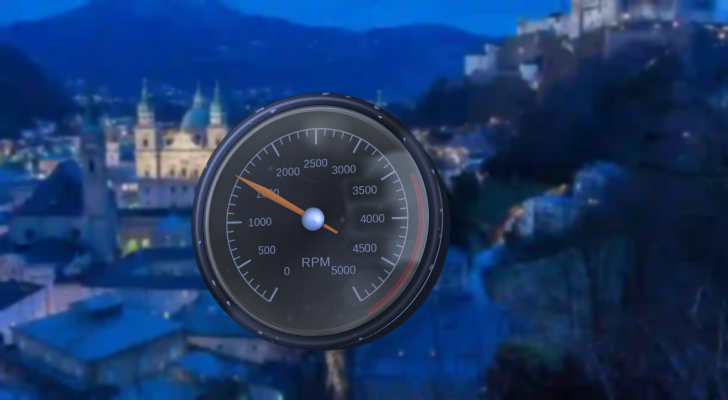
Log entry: 1500 rpm
